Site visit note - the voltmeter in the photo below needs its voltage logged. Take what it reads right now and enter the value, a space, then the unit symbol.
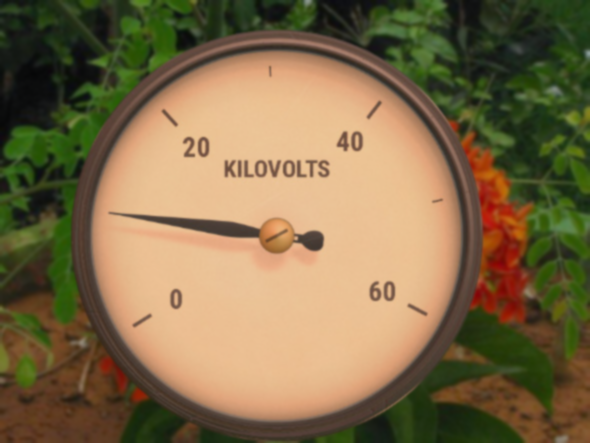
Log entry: 10 kV
